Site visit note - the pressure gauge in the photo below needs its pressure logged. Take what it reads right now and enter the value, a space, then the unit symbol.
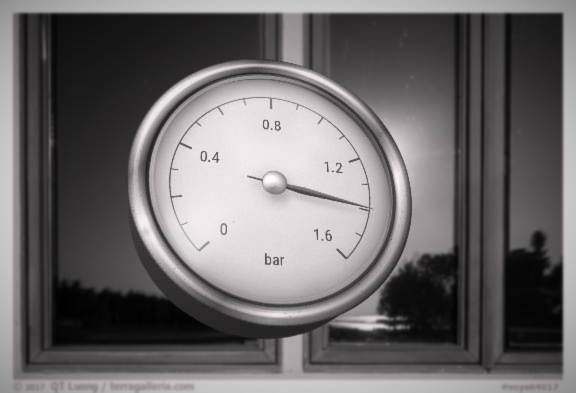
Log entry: 1.4 bar
